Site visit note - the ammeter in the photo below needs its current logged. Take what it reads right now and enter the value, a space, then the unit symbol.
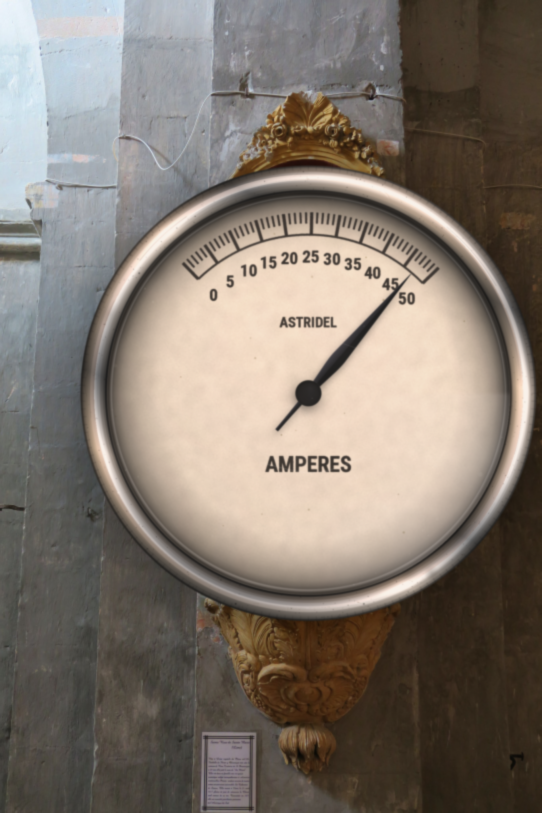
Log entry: 47 A
